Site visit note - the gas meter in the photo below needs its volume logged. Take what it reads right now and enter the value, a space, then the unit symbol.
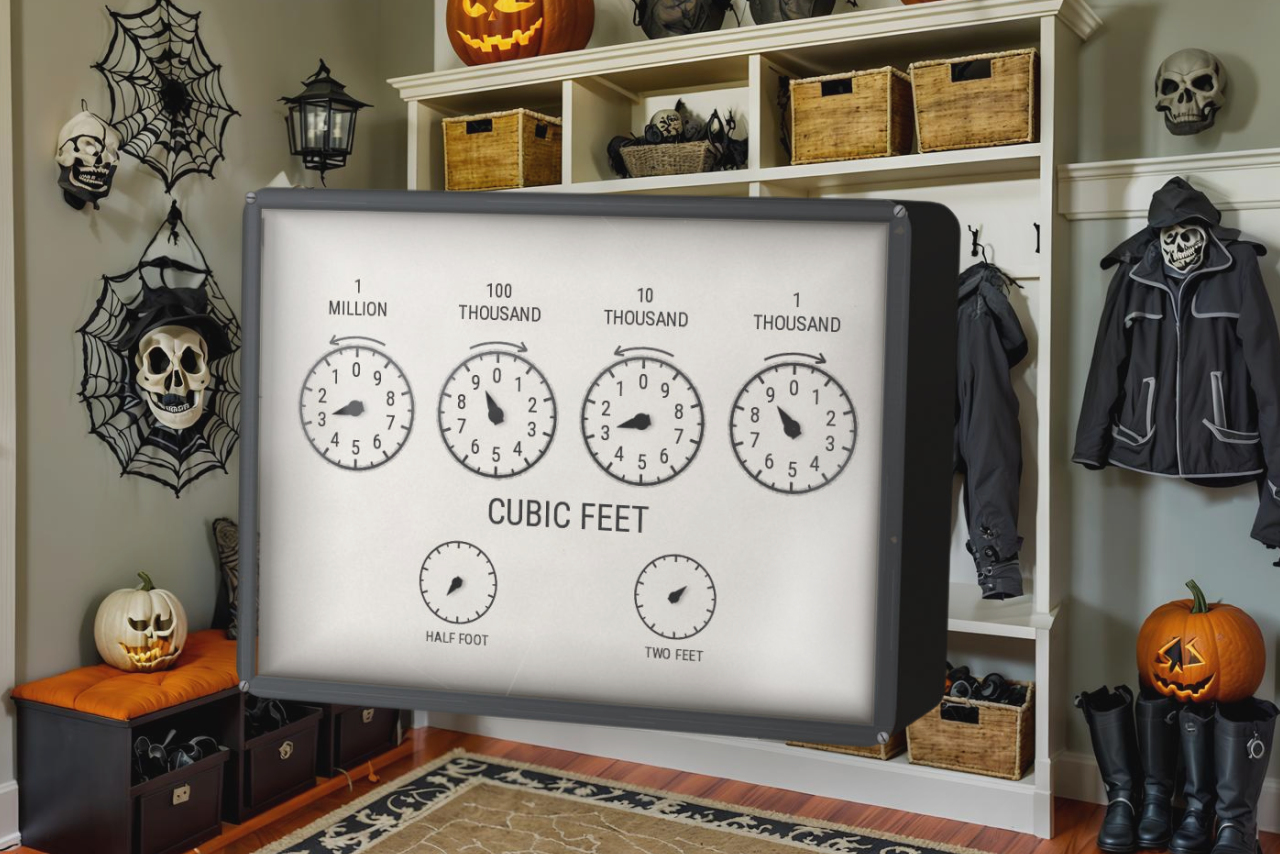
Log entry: 292900 ft³
